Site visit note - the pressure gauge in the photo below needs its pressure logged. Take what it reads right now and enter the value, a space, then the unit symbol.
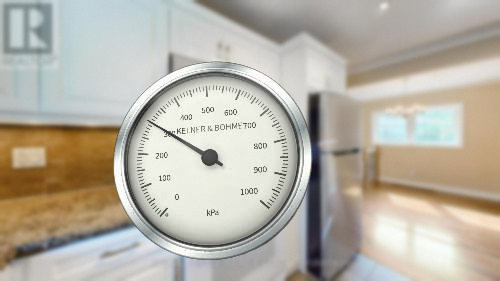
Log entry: 300 kPa
